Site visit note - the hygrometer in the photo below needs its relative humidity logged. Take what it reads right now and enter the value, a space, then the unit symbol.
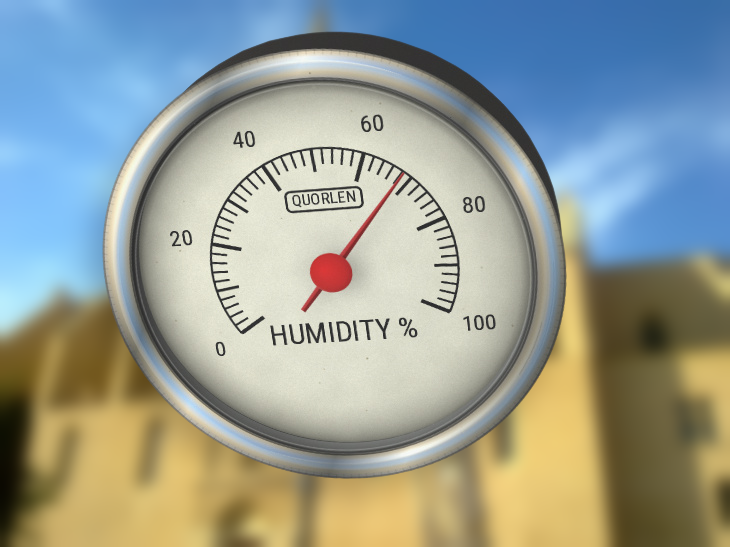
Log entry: 68 %
